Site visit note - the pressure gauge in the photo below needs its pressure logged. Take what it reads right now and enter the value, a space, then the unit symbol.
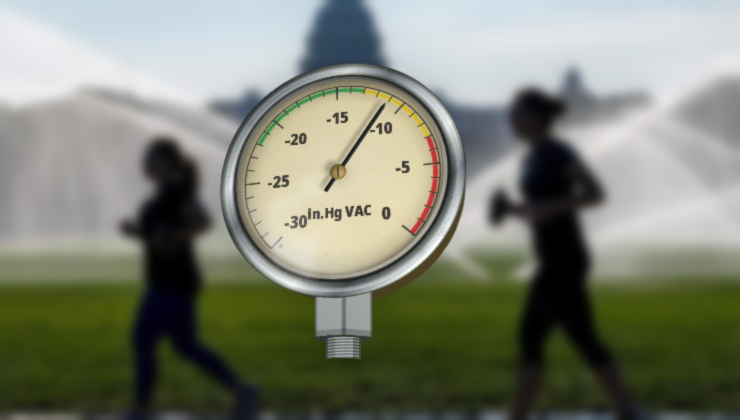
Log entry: -11 inHg
